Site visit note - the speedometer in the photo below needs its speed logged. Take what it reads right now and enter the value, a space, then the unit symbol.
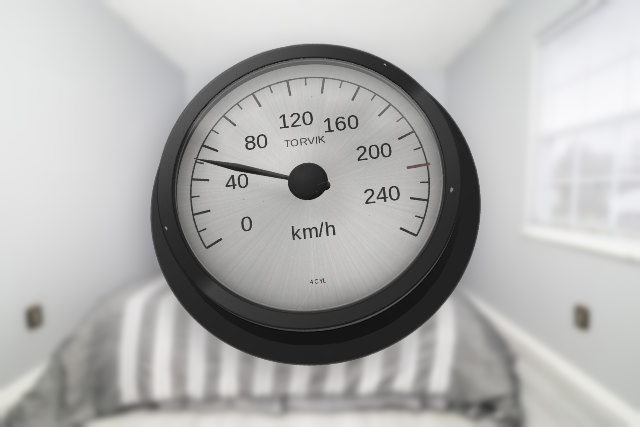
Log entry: 50 km/h
